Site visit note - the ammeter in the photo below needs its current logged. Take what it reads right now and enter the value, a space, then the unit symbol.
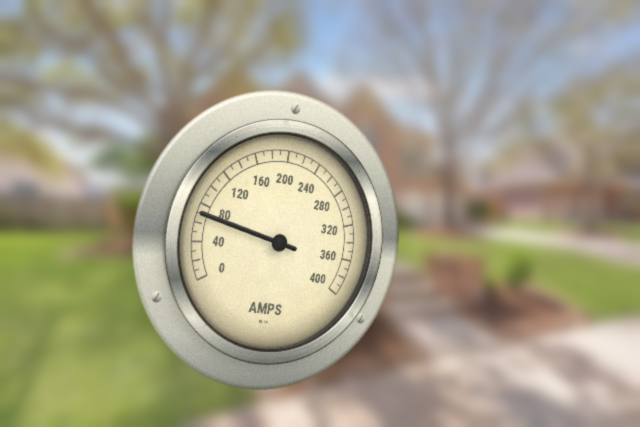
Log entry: 70 A
